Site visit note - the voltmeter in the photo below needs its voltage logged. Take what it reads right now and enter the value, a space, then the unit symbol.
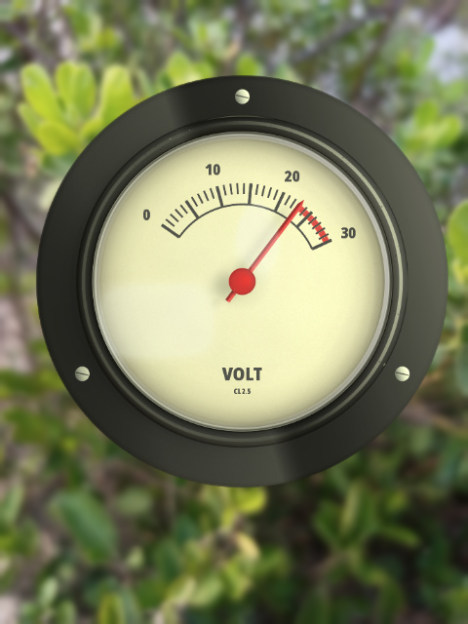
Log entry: 23 V
